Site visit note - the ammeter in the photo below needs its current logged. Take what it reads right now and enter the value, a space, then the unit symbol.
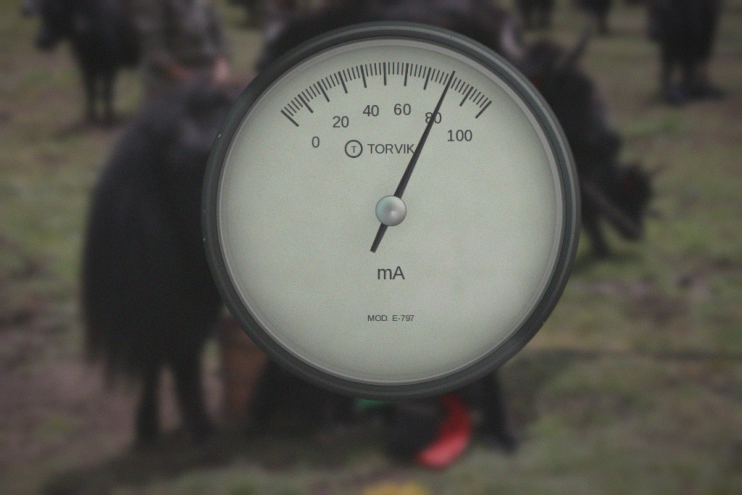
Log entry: 80 mA
